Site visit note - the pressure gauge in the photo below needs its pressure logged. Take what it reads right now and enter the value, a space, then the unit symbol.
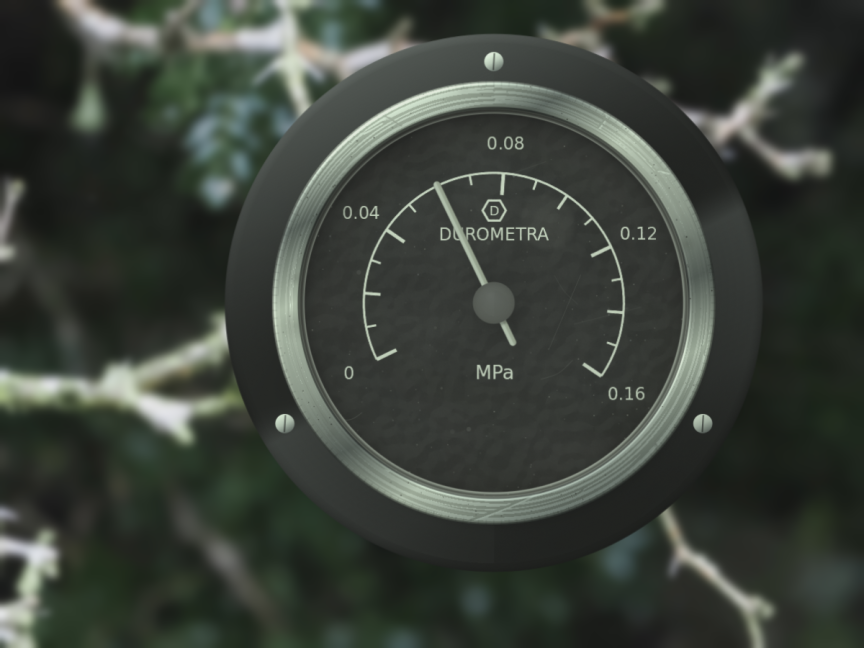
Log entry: 0.06 MPa
